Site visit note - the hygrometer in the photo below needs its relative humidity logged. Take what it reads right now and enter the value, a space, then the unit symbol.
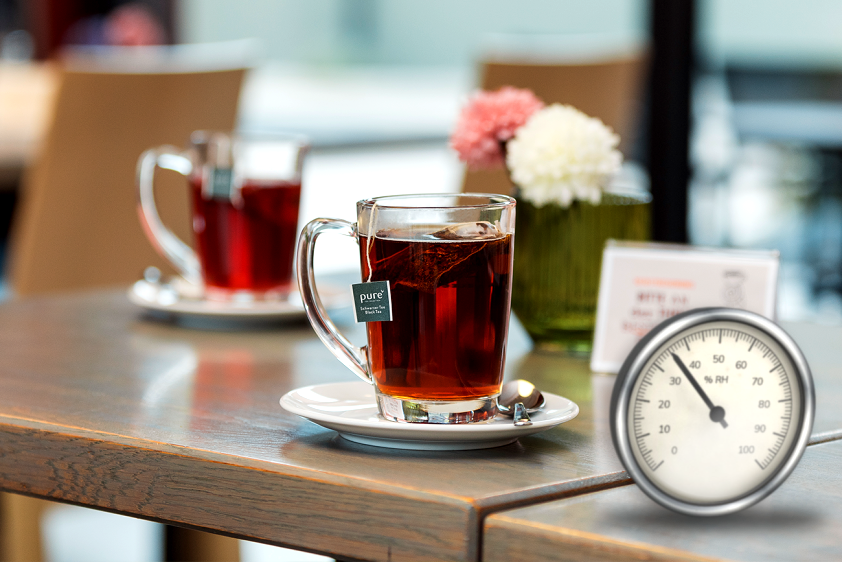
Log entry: 35 %
